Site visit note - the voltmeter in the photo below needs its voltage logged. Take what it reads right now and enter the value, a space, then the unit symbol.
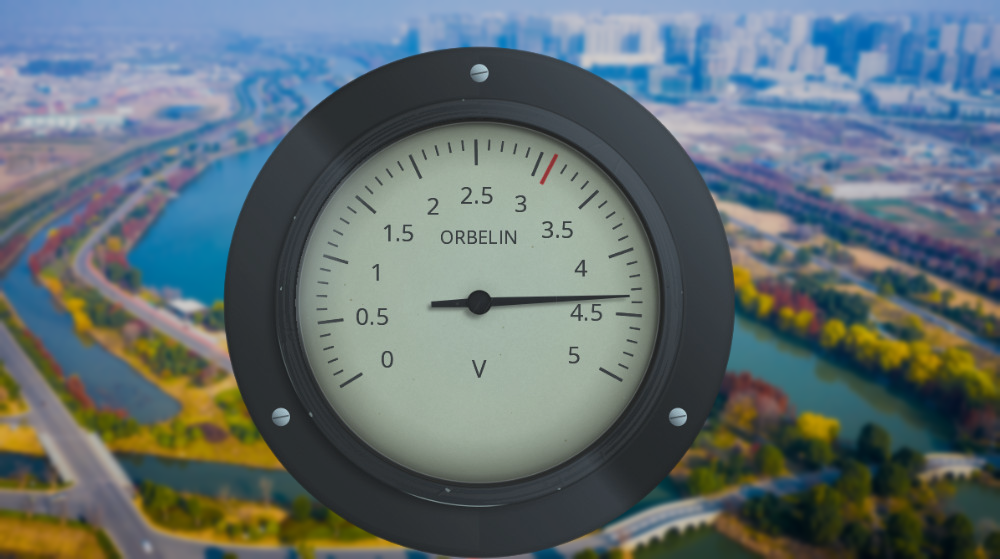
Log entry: 4.35 V
